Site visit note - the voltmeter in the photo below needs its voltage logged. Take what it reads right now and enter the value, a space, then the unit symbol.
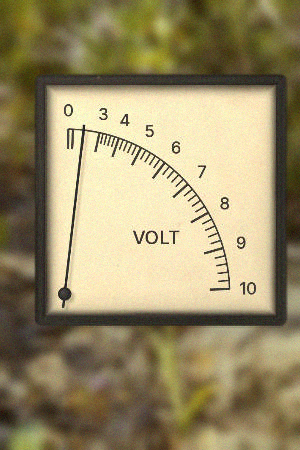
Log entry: 2 V
